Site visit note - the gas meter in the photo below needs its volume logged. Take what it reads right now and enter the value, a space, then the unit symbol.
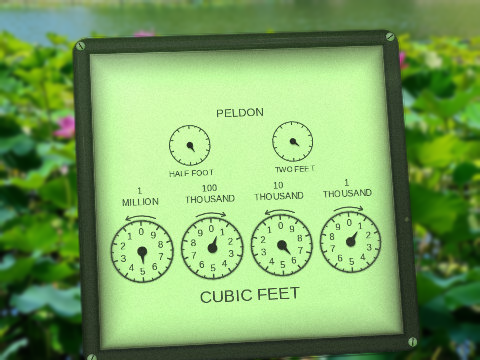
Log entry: 506100 ft³
